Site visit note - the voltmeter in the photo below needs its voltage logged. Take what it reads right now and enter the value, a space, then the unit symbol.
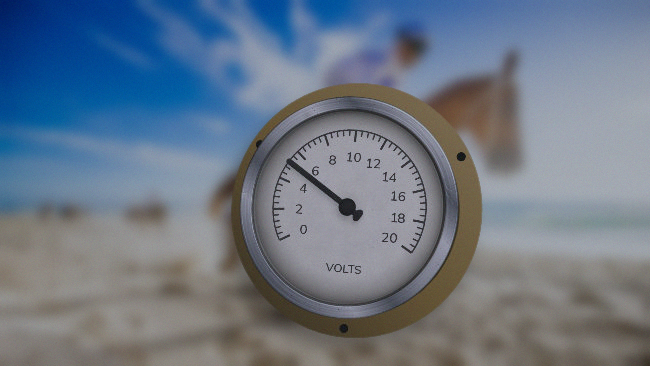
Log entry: 5.2 V
